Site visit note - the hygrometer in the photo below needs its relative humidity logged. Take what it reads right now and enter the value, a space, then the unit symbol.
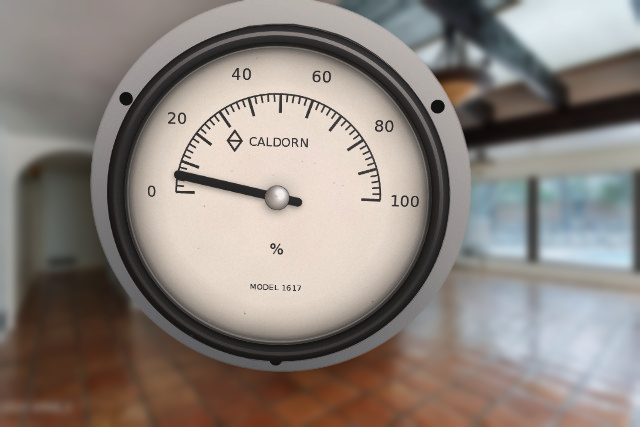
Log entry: 6 %
